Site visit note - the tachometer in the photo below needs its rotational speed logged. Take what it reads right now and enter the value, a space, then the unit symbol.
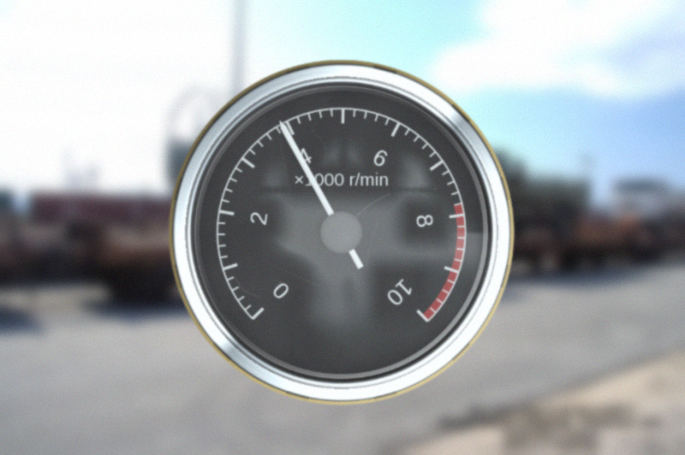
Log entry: 3900 rpm
